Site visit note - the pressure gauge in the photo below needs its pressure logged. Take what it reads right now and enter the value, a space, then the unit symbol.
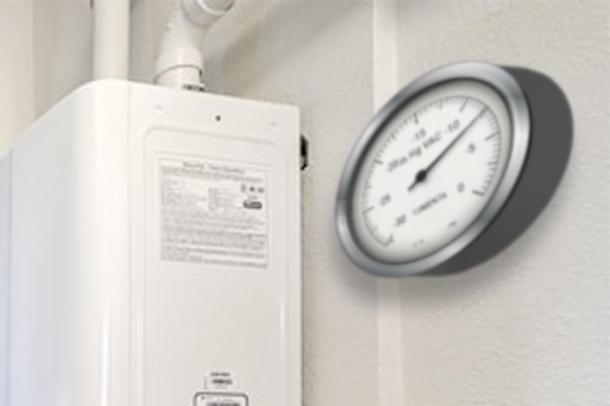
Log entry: -7.5 inHg
